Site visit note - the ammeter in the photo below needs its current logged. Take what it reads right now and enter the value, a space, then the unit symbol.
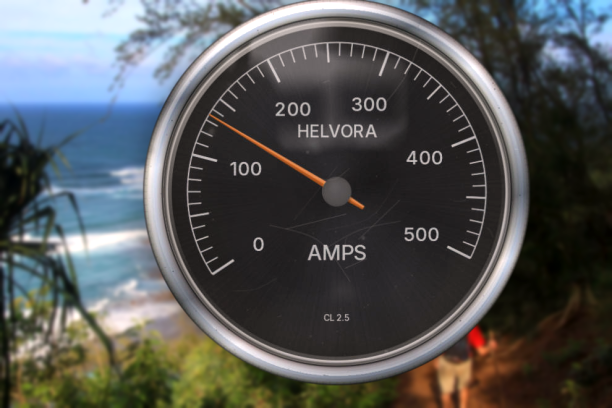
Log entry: 135 A
